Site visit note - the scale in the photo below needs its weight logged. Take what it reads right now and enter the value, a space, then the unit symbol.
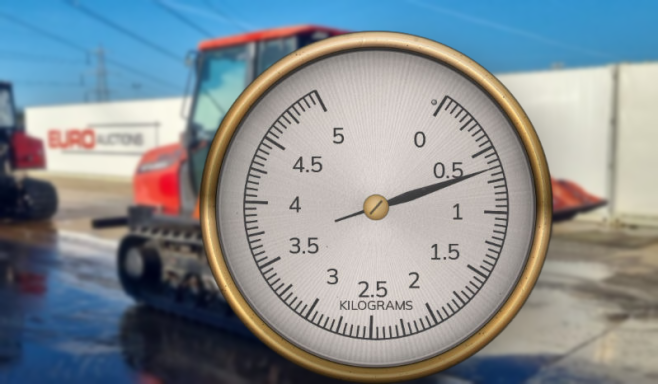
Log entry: 0.65 kg
